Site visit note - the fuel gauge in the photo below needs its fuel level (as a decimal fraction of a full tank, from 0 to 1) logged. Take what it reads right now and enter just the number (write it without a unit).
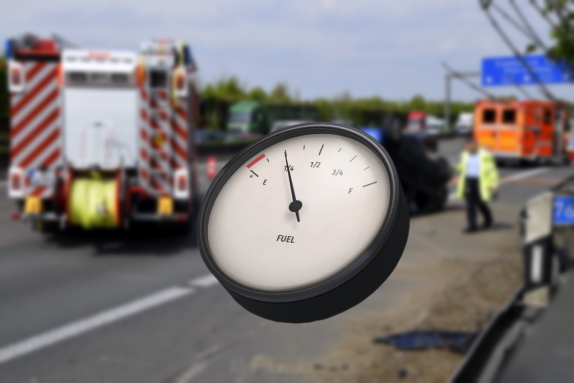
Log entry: 0.25
